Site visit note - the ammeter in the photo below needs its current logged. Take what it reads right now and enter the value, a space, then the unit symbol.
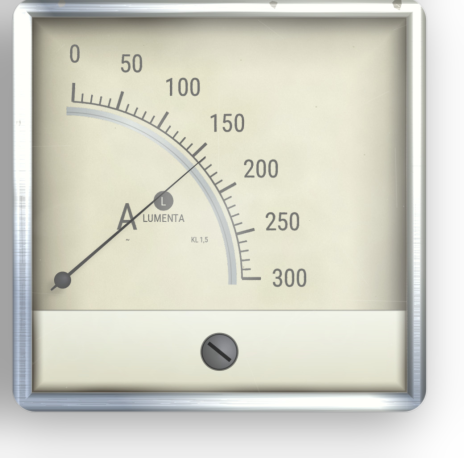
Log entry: 160 A
